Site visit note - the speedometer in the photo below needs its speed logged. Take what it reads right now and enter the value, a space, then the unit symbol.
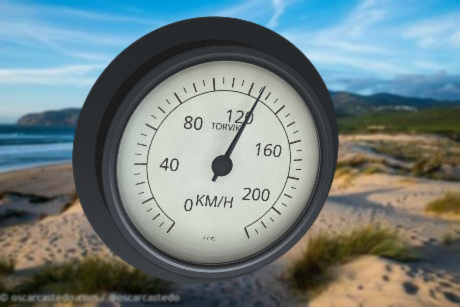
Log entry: 125 km/h
